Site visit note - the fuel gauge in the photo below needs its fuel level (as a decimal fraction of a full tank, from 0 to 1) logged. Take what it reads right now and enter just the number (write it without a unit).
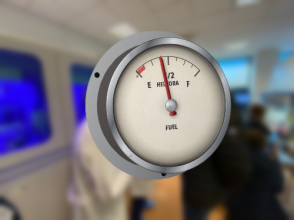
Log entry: 0.375
